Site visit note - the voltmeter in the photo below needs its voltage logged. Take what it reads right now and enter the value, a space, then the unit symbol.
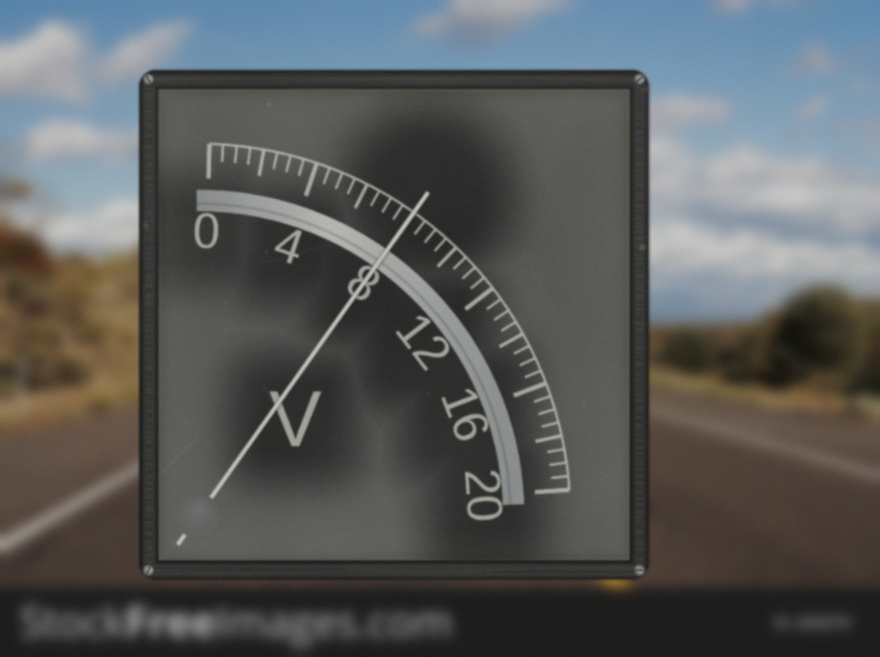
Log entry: 8 V
